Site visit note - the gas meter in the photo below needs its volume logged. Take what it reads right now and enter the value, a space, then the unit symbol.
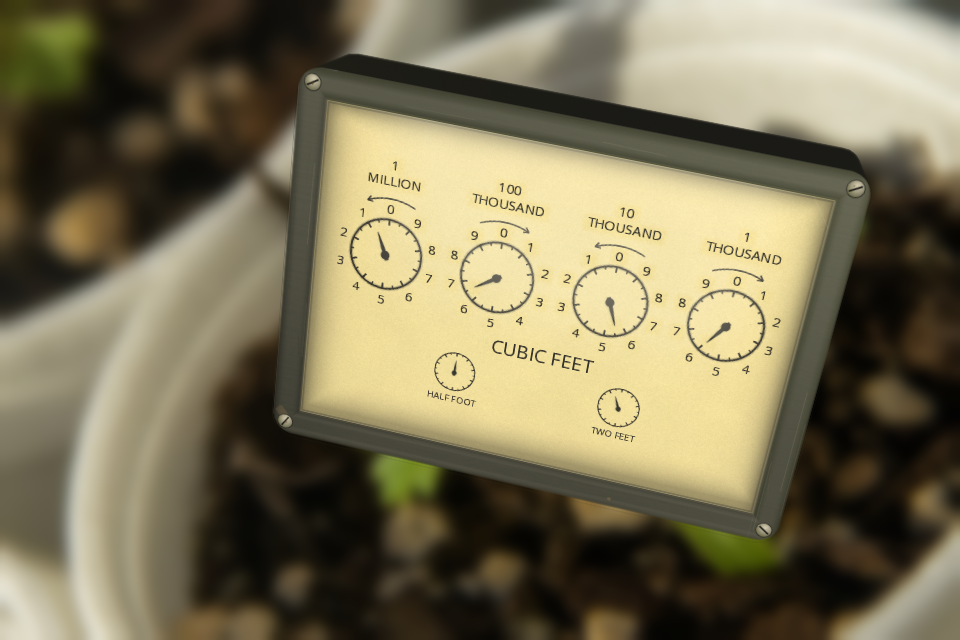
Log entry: 65600 ft³
